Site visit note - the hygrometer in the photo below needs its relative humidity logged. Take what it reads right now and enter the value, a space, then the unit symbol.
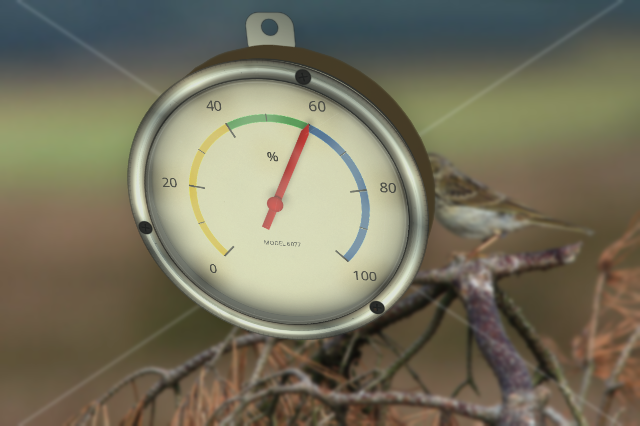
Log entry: 60 %
